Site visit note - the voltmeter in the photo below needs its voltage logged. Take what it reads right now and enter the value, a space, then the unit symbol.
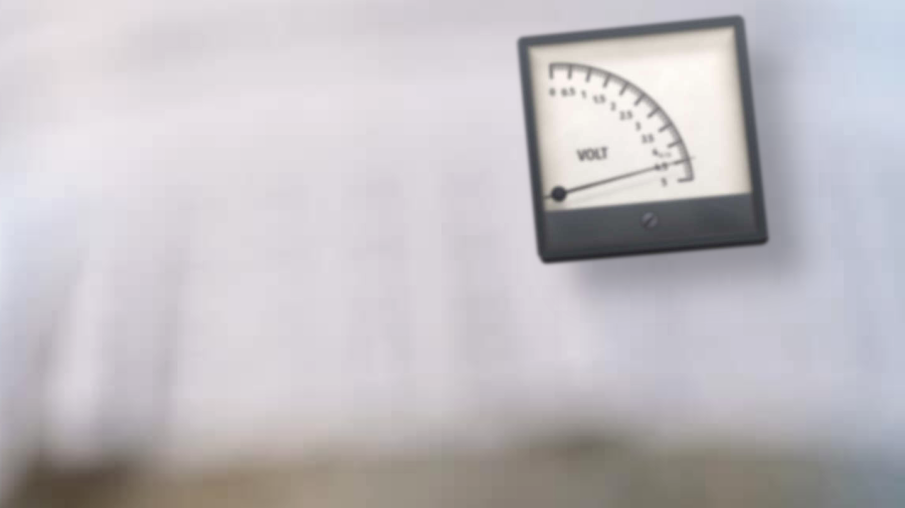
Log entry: 4.5 V
